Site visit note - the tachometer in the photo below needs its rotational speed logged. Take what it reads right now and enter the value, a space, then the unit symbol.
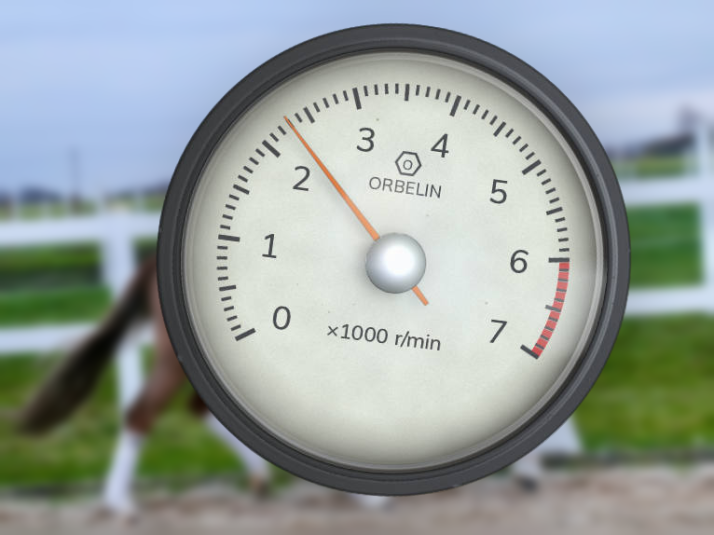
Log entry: 2300 rpm
